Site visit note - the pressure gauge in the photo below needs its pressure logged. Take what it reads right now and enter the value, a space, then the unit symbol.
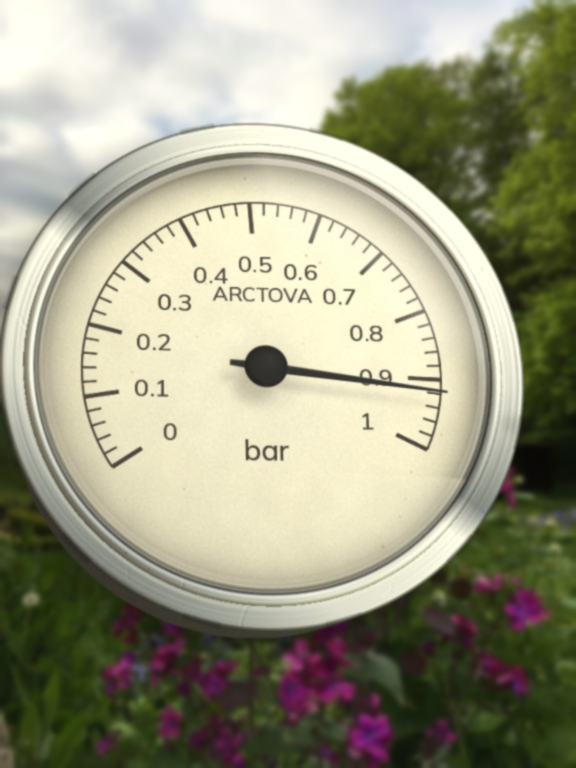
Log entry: 0.92 bar
